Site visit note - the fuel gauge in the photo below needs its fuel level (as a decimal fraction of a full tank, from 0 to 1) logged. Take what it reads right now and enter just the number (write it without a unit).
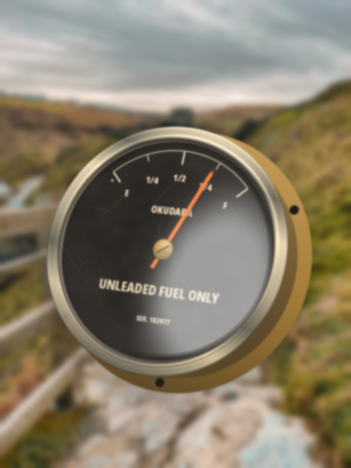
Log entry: 0.75
